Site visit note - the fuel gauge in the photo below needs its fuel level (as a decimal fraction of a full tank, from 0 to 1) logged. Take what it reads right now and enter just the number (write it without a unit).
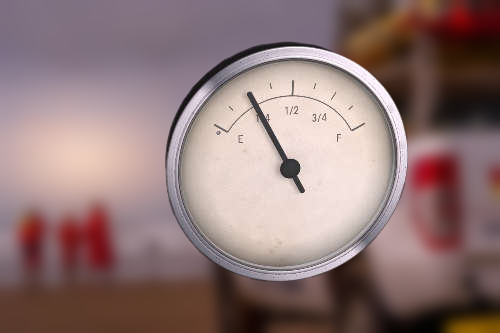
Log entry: 0.25
